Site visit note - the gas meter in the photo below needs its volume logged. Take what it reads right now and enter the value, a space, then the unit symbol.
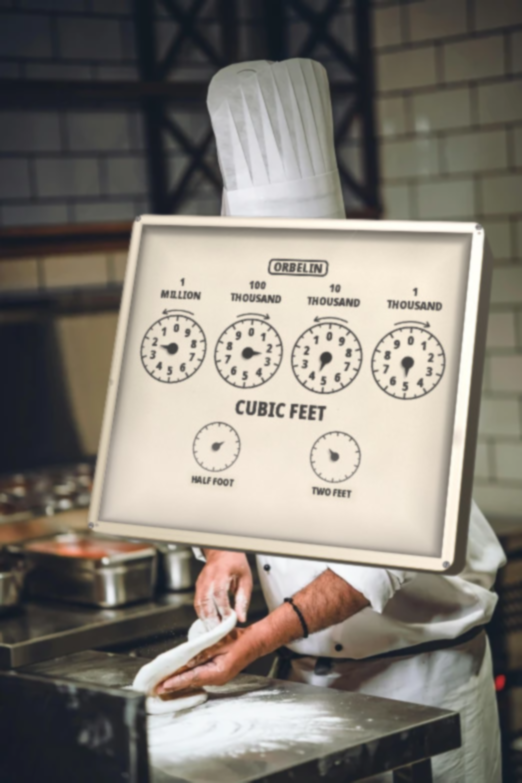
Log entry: 224500 ft³
